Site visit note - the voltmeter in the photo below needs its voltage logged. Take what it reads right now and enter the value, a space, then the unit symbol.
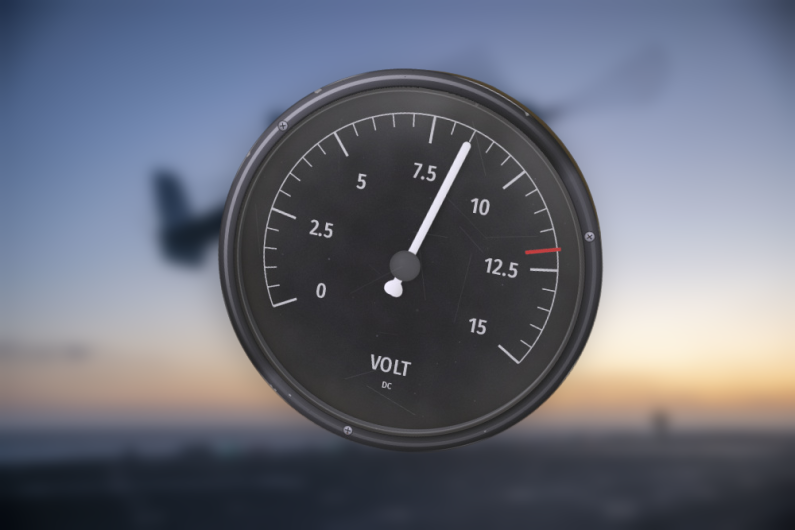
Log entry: 8.5 V
